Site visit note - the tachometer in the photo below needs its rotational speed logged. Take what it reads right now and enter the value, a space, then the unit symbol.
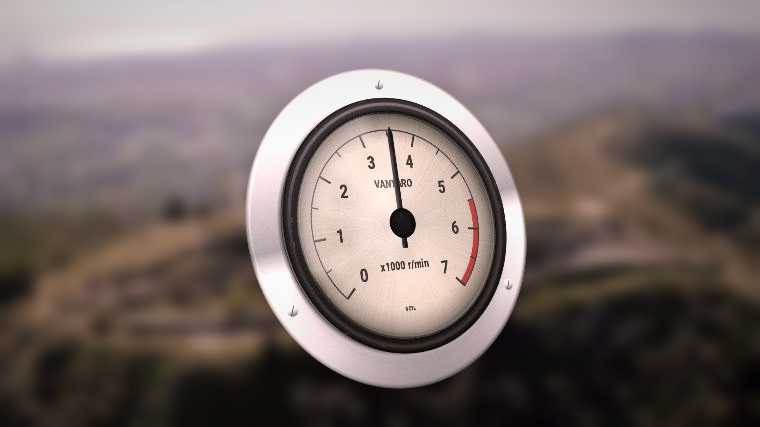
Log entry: 3500 rpm
